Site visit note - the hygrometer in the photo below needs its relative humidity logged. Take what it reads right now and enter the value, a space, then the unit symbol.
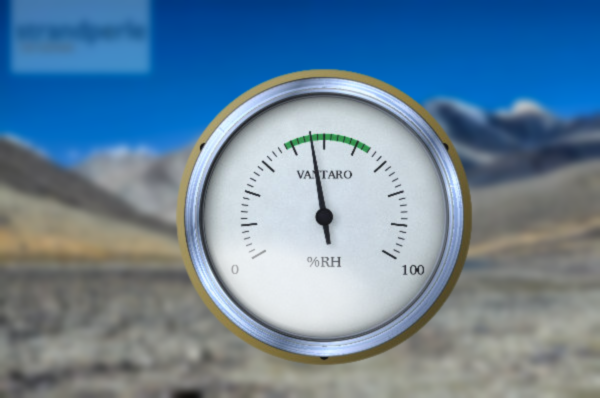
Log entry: 46 %
